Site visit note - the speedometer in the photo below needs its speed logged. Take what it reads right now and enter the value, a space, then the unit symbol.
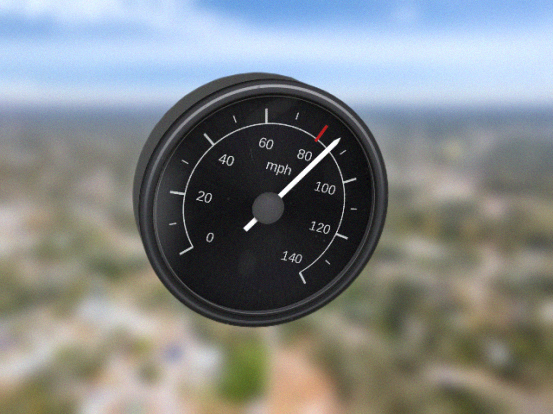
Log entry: 85 mph
